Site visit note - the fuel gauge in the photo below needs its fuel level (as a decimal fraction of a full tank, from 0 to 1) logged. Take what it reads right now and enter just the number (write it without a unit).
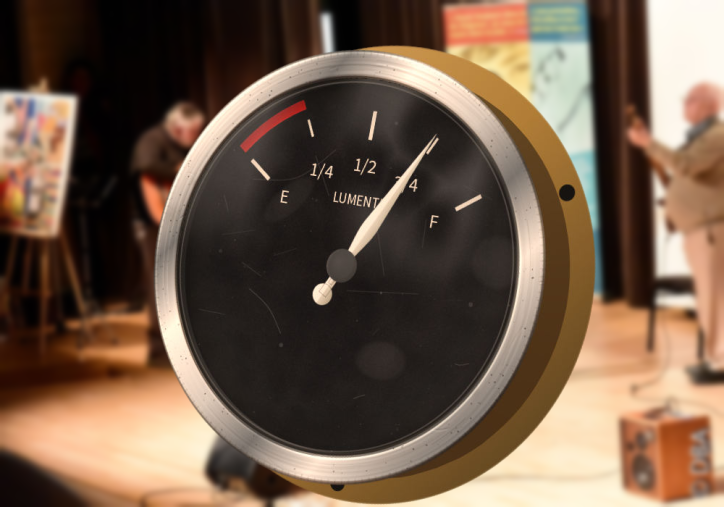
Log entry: 0.75
